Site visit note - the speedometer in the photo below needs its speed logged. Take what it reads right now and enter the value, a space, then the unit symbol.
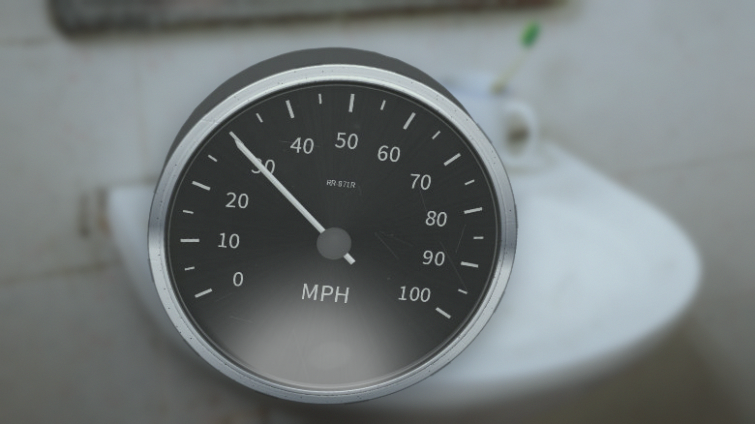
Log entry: 30 mph
